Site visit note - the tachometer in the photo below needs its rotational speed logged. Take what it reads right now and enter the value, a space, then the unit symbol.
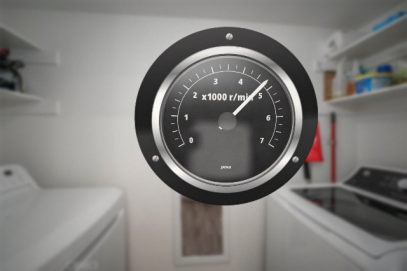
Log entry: 4750 rpm
